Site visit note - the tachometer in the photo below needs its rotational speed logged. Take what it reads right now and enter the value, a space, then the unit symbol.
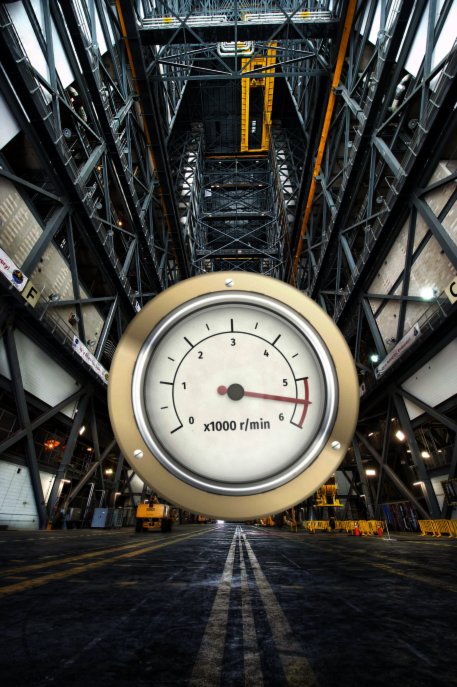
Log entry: 5500 rpm
